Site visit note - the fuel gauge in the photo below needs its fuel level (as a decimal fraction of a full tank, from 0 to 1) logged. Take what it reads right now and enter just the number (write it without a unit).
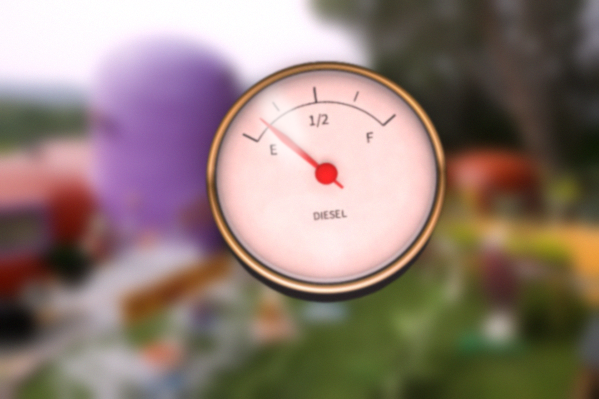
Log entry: 0.125
